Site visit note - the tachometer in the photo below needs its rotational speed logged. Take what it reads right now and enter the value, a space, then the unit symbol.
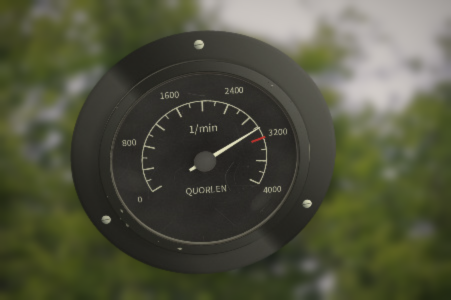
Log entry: 3000 rpm
